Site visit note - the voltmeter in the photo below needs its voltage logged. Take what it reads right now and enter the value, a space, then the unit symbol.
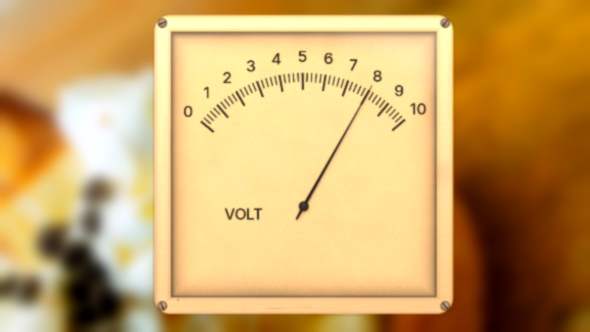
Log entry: 8 V
